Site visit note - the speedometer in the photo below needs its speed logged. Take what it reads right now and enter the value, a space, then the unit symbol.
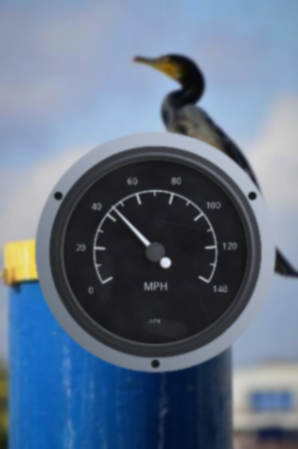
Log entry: 45 mph
